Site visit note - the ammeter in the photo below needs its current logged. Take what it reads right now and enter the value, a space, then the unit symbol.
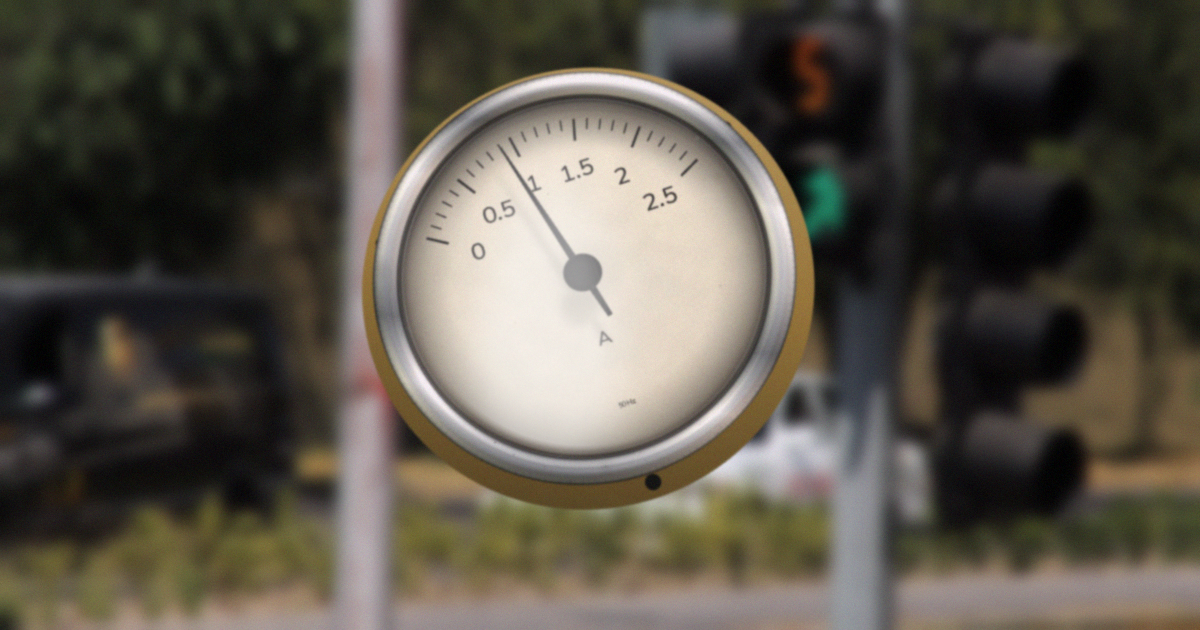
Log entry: 0.9 A
